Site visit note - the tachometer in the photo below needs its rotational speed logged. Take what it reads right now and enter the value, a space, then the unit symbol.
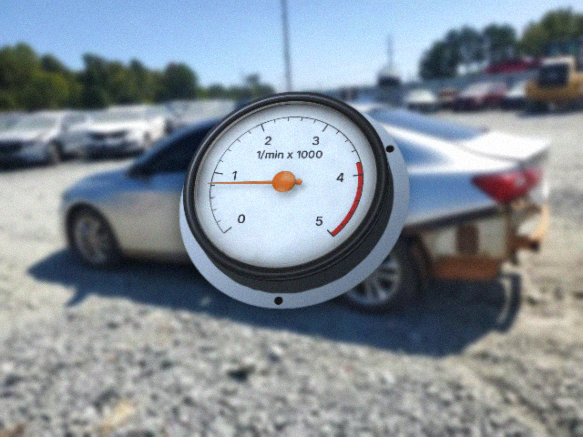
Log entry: 800 rpm
